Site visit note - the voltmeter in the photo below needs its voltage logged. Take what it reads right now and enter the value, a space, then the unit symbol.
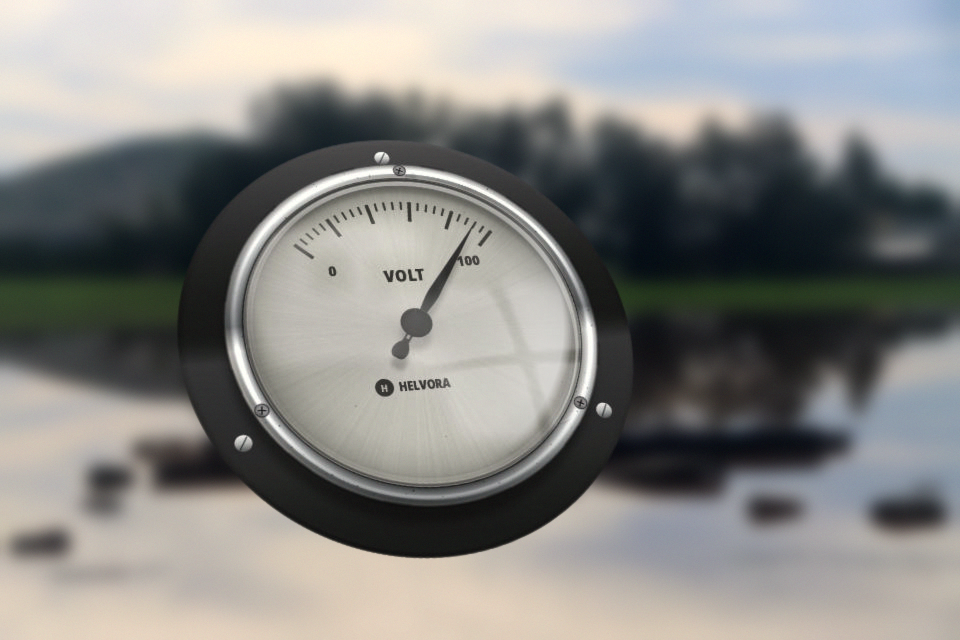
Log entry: 92 V
